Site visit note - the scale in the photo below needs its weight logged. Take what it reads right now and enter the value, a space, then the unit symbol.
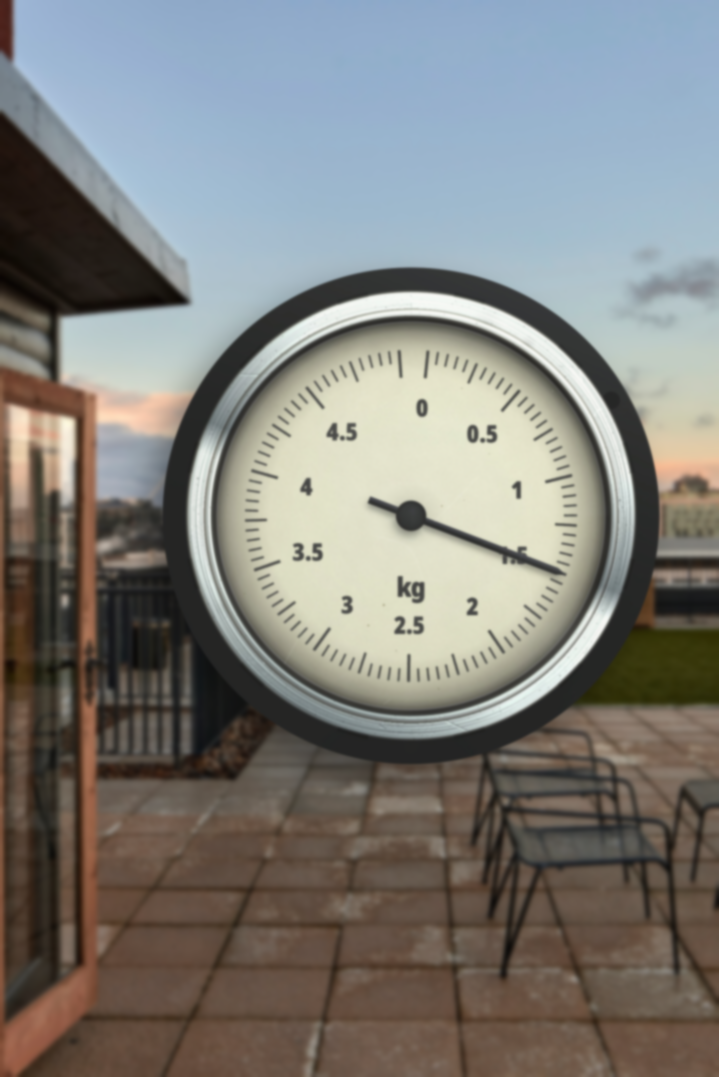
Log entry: 1.5 kg
